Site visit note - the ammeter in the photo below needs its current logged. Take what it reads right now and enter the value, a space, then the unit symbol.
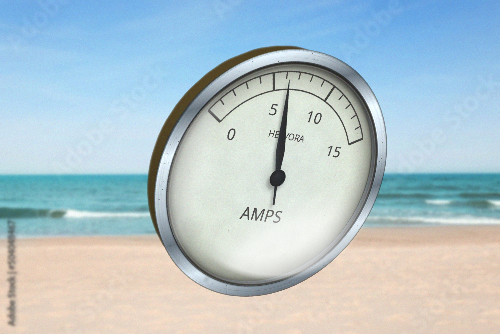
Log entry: 6 A
